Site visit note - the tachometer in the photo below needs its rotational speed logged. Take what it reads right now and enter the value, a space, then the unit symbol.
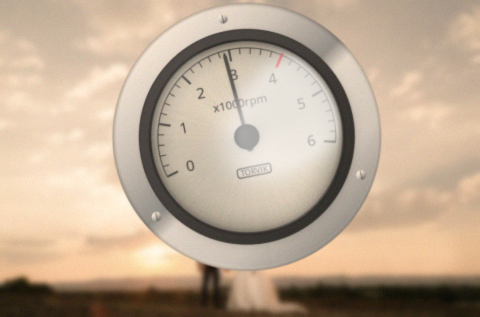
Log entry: 2900 rpm
